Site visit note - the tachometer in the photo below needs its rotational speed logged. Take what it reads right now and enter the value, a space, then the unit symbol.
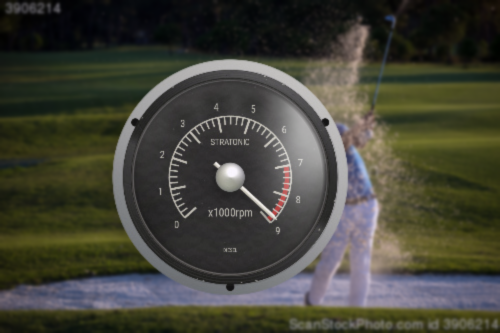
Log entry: 8800 rpm
